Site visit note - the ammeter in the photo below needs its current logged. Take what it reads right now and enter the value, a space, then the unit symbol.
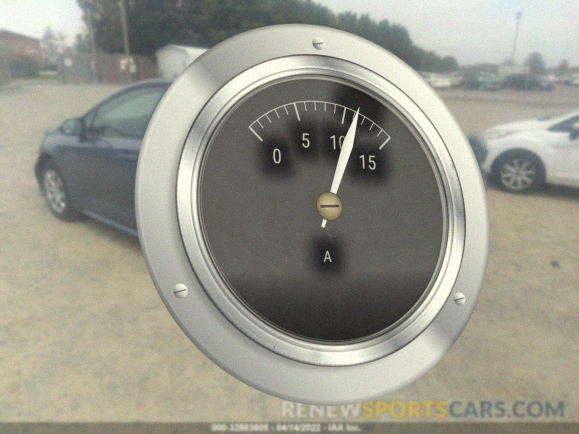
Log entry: 11 A
